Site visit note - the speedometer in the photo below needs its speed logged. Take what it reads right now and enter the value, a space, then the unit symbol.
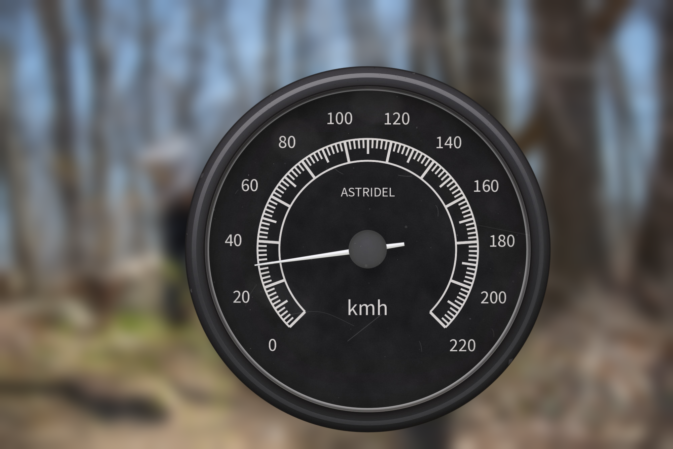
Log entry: 30 km/h
